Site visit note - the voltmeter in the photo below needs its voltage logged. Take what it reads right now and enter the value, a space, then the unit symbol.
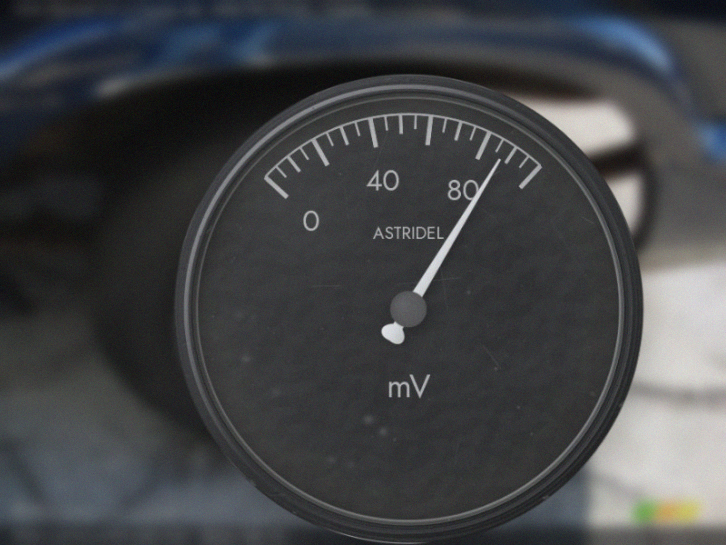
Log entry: 87.5 mV
